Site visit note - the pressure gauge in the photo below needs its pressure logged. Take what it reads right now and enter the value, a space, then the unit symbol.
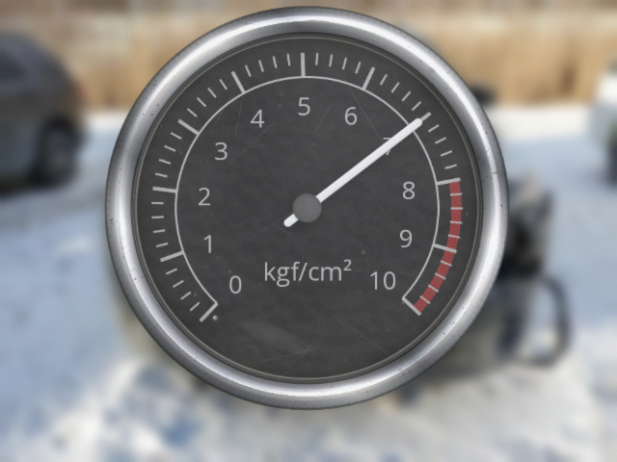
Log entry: 7 kg/cm²
